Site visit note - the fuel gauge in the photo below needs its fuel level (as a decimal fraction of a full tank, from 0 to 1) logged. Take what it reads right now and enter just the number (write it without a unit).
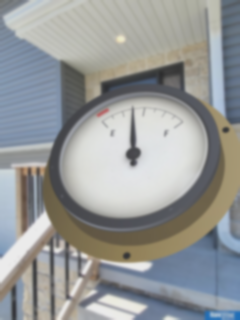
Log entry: 0.375
